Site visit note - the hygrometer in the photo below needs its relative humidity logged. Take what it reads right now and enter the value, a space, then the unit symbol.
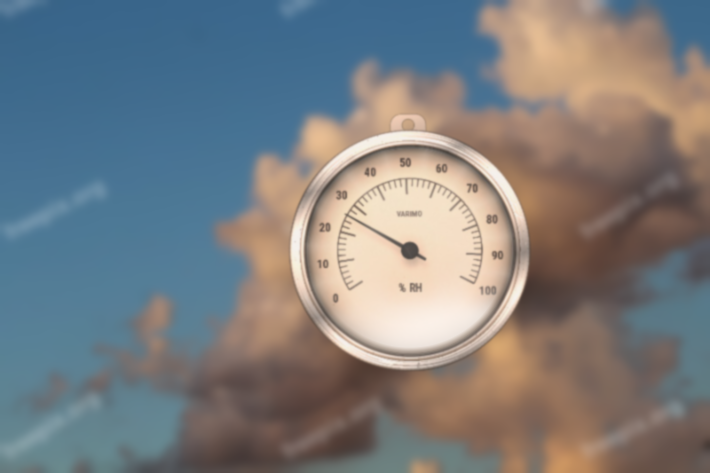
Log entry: 26 %
